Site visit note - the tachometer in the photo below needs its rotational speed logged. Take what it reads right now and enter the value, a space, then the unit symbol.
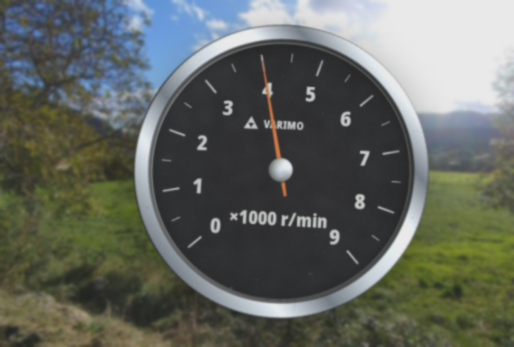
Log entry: 4000 rpm
